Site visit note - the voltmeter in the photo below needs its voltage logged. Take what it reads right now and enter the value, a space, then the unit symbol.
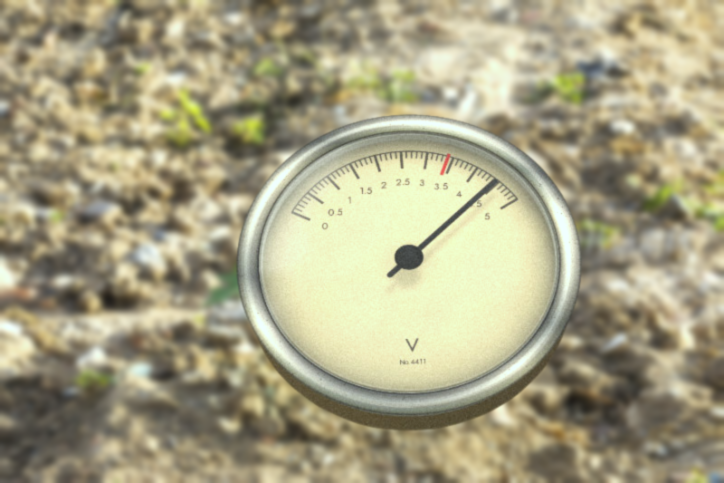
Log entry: 4.5 V
